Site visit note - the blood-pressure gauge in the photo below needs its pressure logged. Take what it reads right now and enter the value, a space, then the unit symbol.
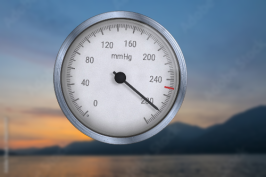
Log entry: 280 mmHg
